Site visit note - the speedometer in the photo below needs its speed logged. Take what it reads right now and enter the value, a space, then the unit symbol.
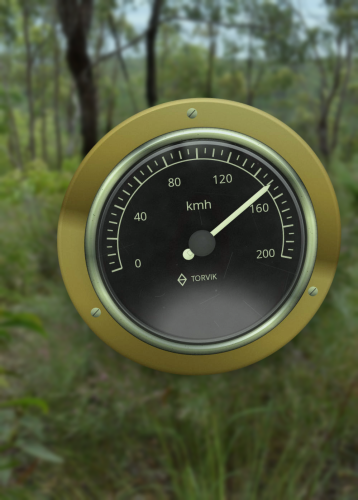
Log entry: 150 km/h
